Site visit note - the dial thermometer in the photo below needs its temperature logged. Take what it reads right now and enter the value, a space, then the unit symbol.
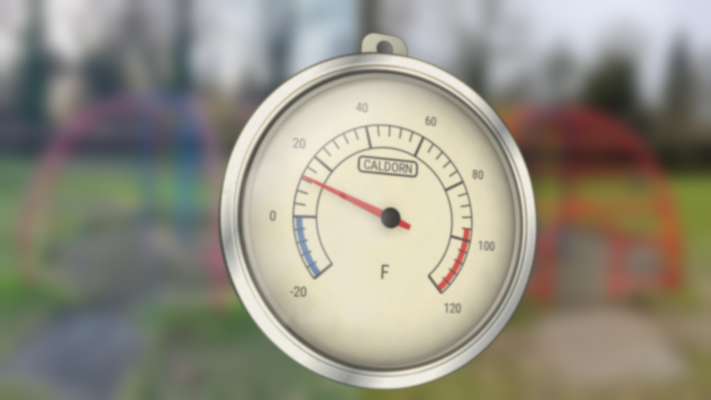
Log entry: 12 °F
